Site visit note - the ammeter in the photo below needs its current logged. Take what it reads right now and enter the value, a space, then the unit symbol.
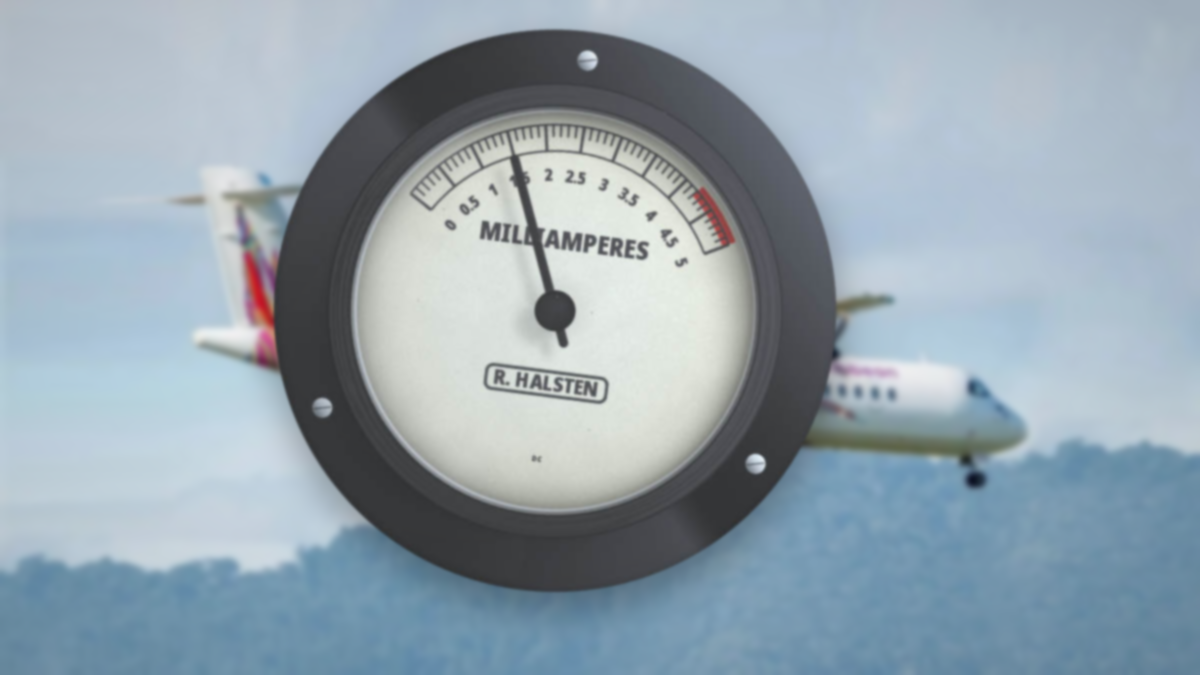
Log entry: 1.5 mA
